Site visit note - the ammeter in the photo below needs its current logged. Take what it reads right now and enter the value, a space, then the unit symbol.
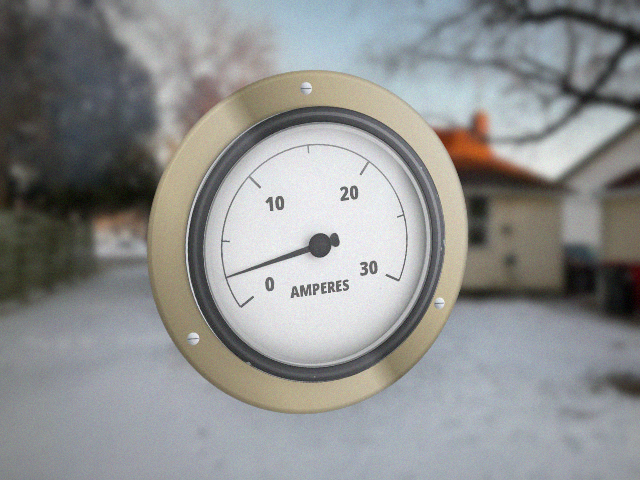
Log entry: 2.5 A
